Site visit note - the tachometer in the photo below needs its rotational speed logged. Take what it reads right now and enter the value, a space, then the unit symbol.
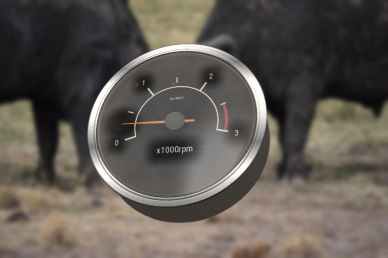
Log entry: 250 rpm
